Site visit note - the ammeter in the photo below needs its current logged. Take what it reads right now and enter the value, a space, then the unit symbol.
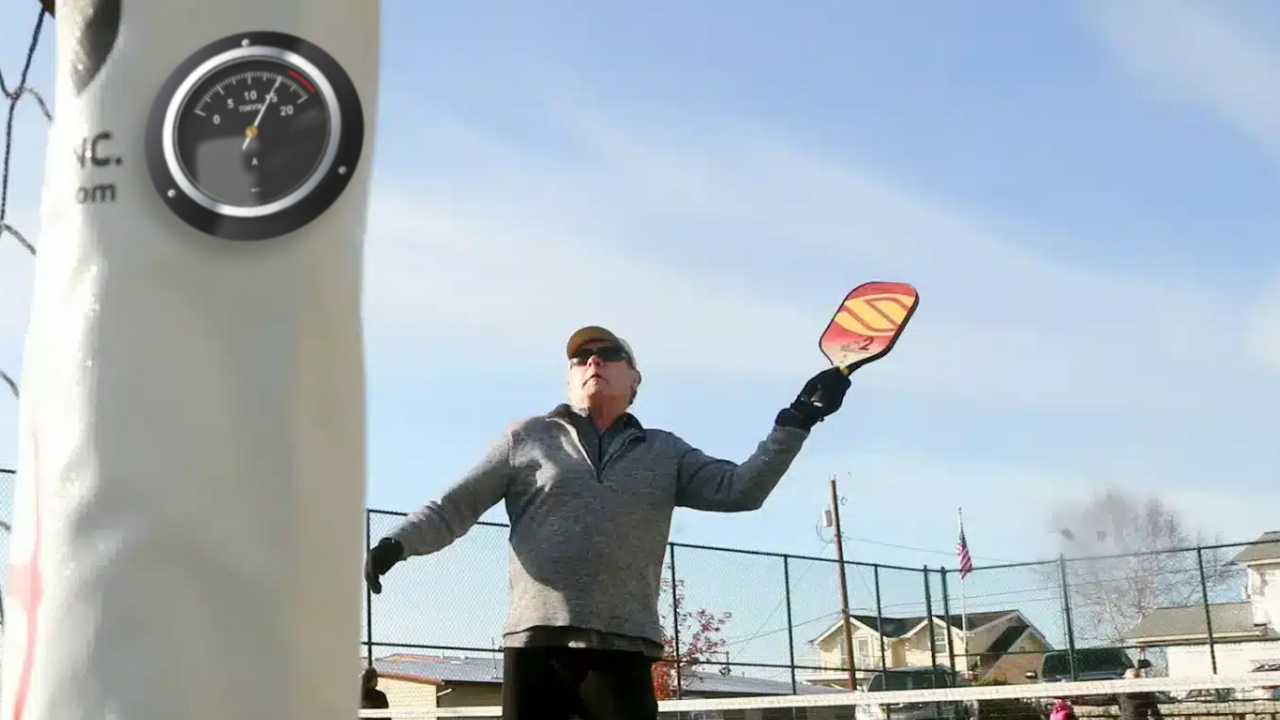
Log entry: 15 A
